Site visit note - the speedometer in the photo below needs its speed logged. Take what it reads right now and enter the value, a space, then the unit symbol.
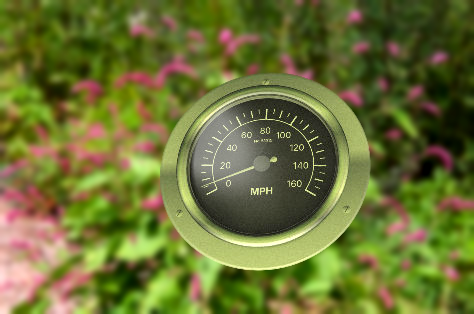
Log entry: 5 mph
